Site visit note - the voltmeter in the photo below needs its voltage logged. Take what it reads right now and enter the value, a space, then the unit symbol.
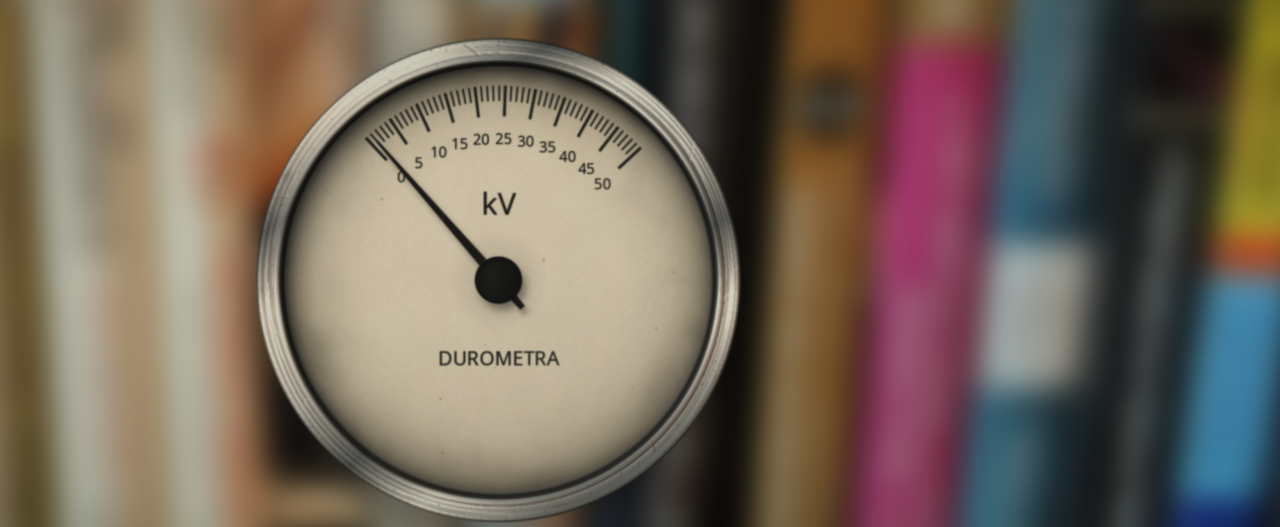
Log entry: 1 kV
